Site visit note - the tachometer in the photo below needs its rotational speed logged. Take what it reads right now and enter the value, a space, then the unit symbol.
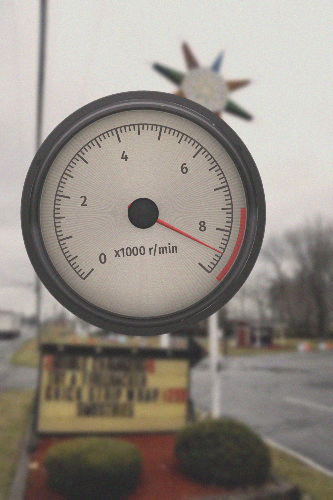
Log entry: 8500 rpm
